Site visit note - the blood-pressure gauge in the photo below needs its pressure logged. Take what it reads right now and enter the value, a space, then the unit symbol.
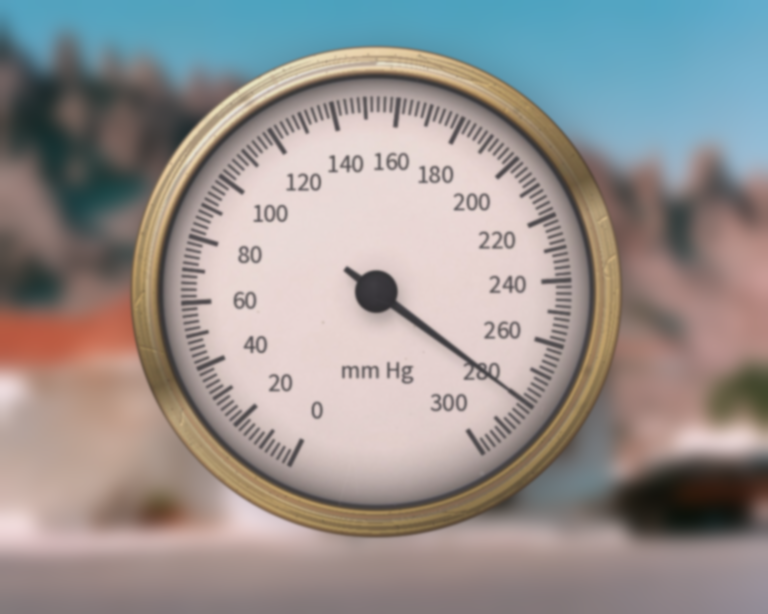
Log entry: 280 mmHg
